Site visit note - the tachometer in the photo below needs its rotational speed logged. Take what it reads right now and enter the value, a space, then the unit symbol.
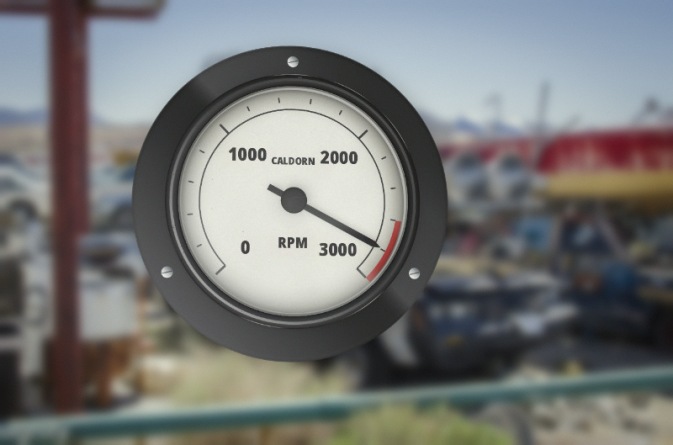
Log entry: 2800 rpm
